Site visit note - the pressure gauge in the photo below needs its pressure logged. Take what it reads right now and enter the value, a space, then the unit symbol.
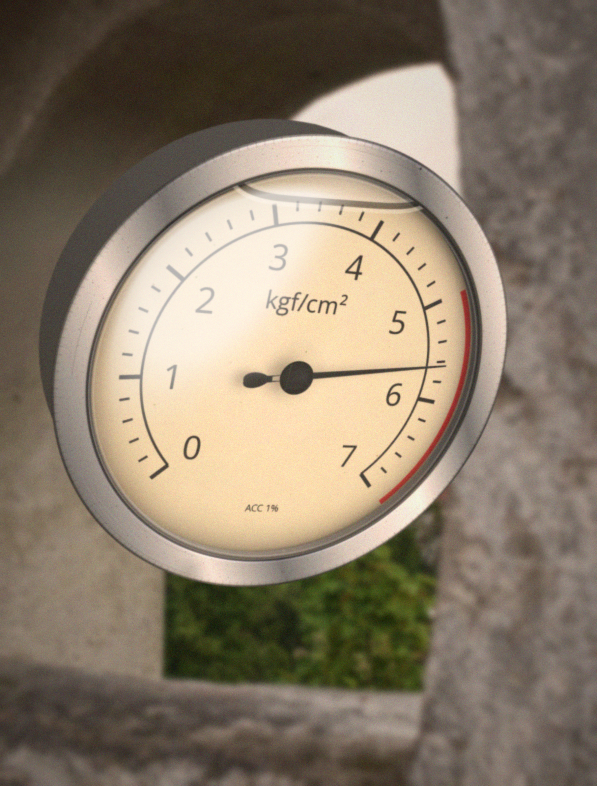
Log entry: 5.6 kg/cm²
